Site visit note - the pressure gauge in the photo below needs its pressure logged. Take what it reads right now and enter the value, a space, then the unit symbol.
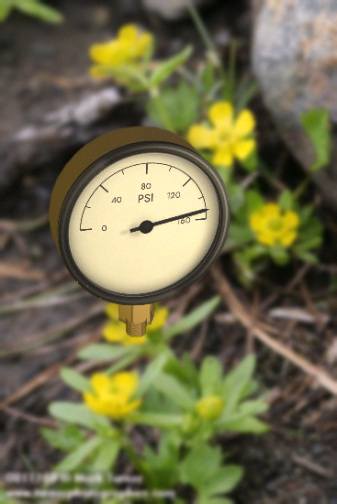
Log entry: 150 psi
